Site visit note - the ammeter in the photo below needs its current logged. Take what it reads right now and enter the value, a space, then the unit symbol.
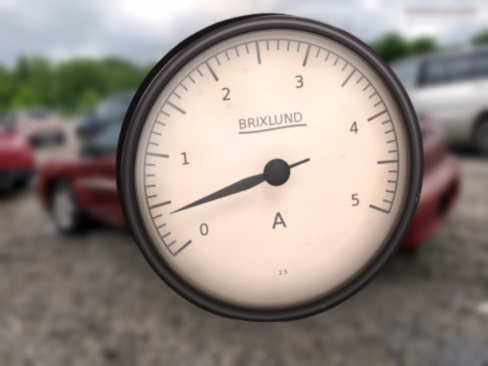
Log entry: 0.4 A
